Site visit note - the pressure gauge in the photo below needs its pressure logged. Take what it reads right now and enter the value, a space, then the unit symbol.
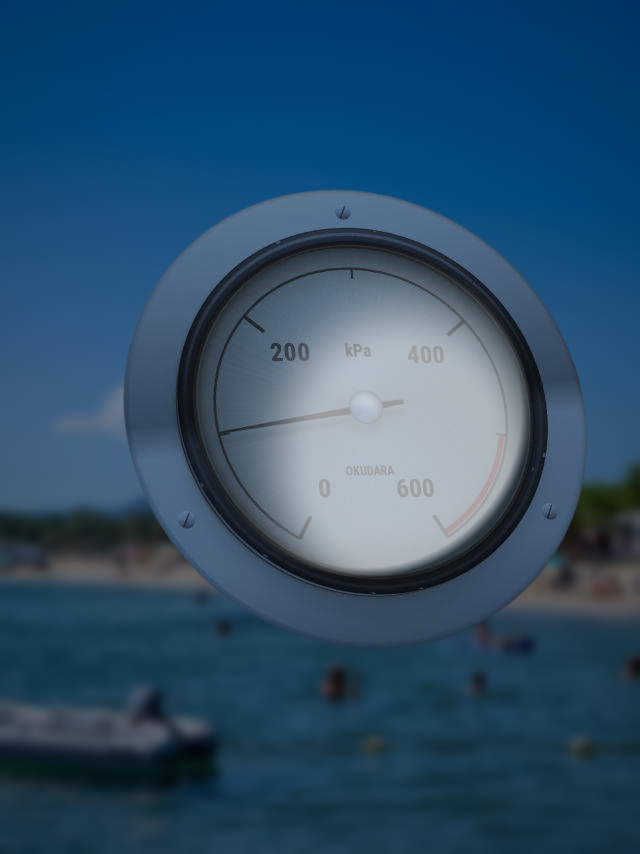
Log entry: 100 kPa
